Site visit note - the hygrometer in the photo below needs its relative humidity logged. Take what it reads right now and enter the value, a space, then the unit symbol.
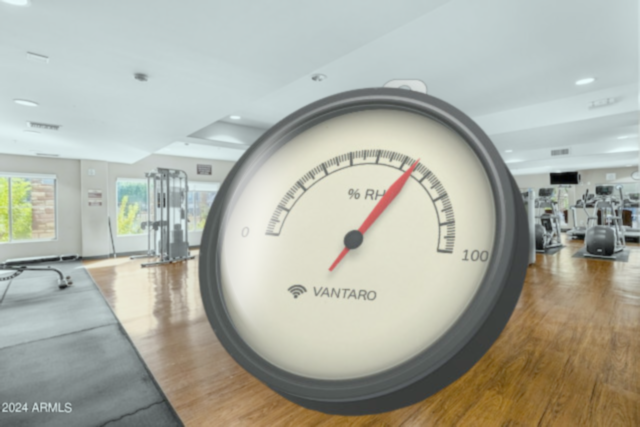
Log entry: 65 %
